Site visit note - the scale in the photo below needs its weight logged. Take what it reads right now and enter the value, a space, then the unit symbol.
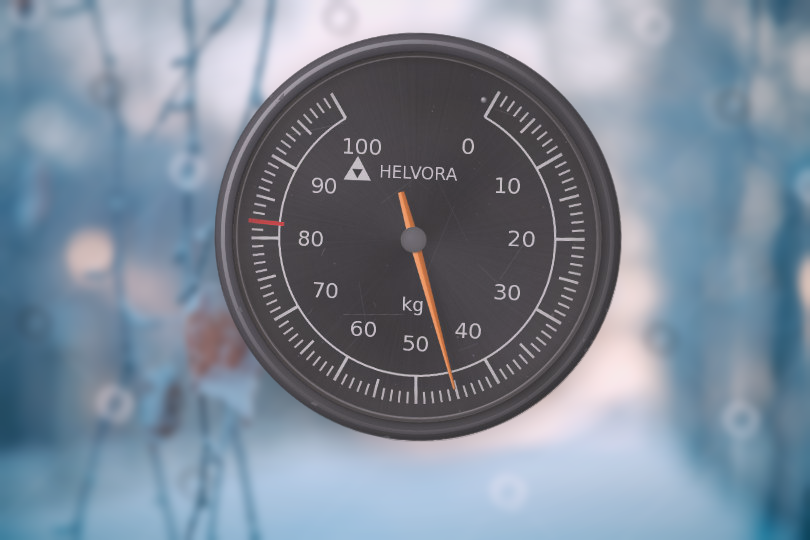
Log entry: 45 kg
